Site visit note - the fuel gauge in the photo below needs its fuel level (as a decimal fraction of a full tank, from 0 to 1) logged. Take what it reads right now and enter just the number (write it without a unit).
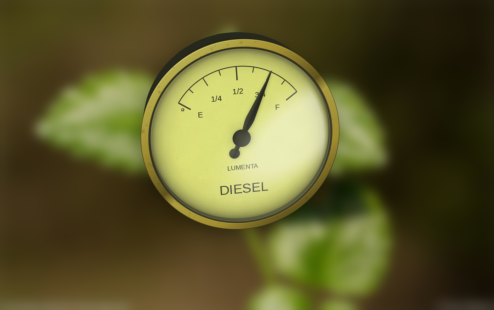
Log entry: 0.75
